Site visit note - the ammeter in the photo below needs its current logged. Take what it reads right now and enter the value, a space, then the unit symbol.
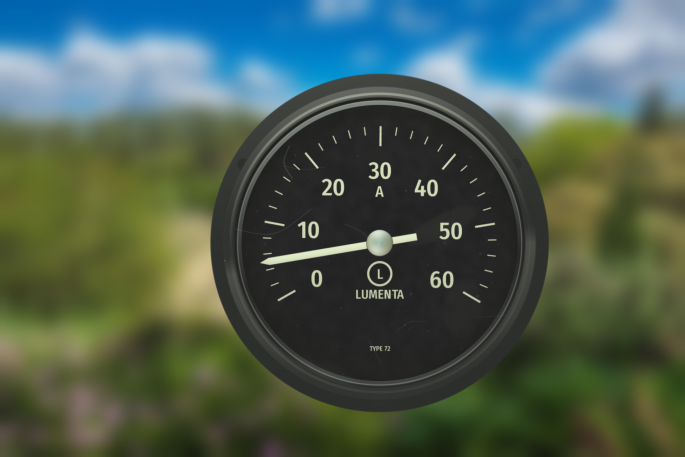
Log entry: 5 A
